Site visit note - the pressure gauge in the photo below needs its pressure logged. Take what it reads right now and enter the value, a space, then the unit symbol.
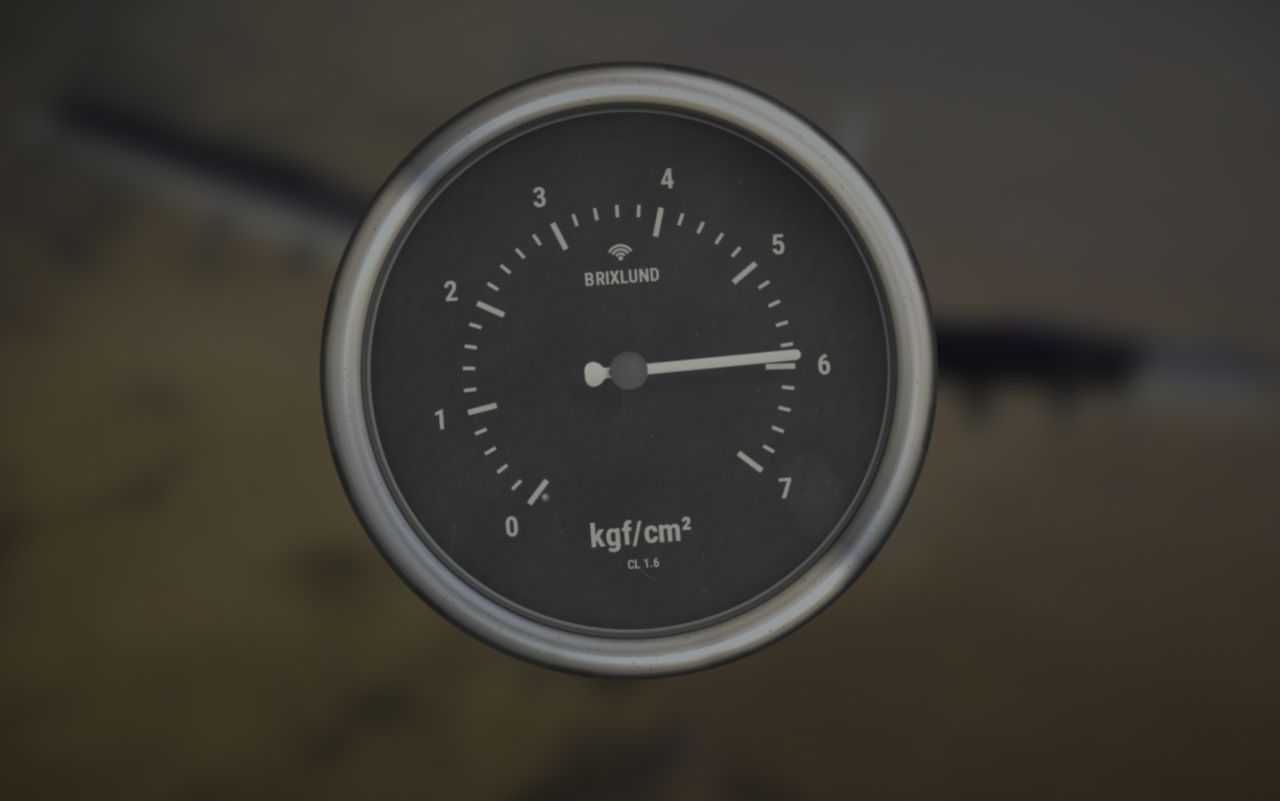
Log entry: 5.9 kg/cm²
